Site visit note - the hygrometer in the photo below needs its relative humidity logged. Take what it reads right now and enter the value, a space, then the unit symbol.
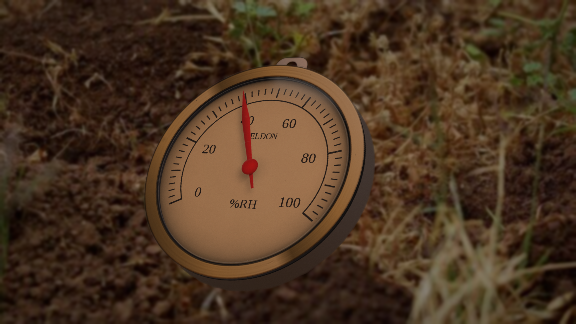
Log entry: 40 %
